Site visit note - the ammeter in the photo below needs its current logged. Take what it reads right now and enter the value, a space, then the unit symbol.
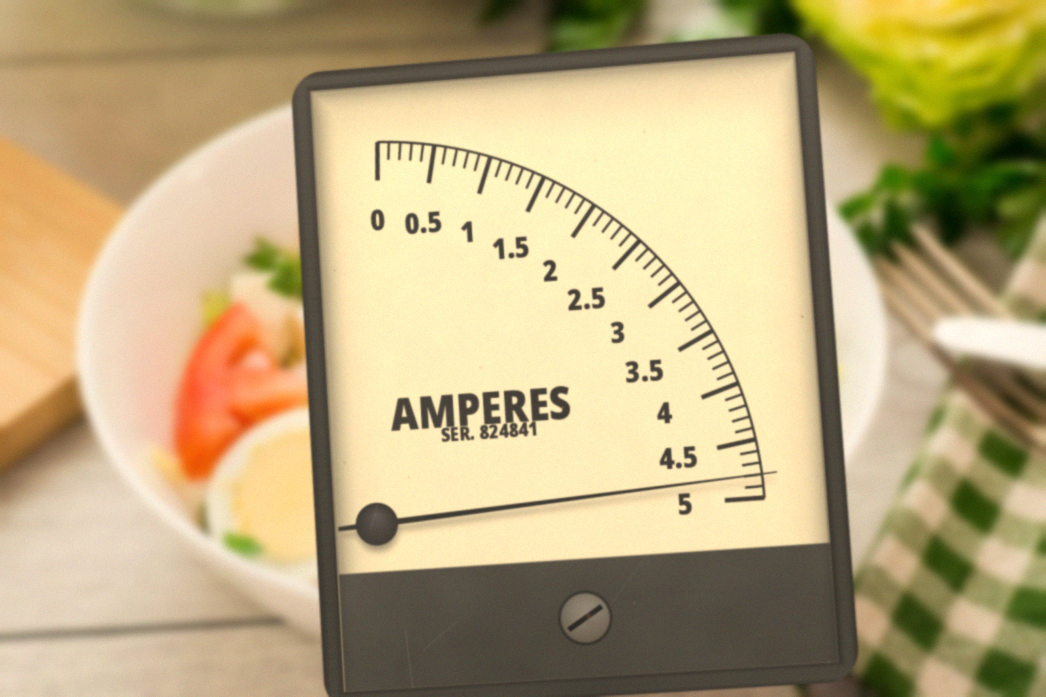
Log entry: 4.8 A
